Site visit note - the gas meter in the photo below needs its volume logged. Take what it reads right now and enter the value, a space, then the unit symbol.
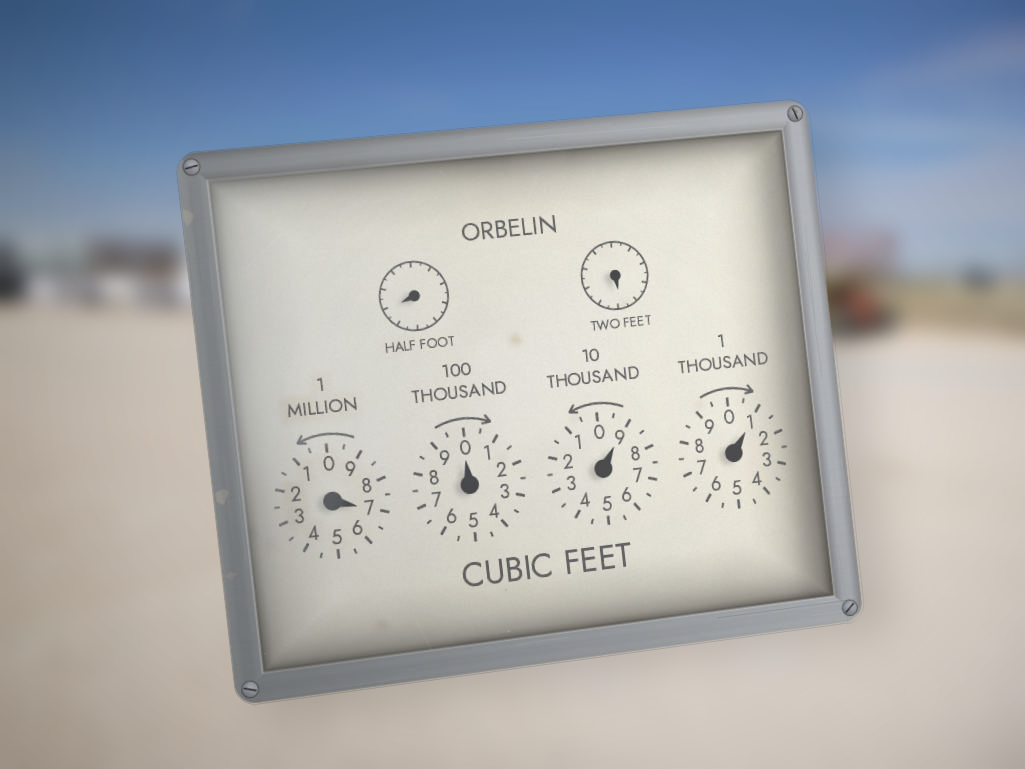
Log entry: 699100 ft³
